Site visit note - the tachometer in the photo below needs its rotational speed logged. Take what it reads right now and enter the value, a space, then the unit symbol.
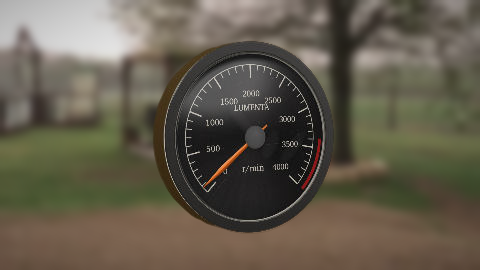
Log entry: 100 rpm
